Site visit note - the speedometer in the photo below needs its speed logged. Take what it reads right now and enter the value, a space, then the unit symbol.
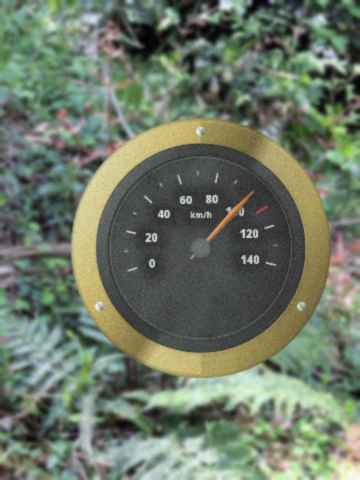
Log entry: 100 km/h
